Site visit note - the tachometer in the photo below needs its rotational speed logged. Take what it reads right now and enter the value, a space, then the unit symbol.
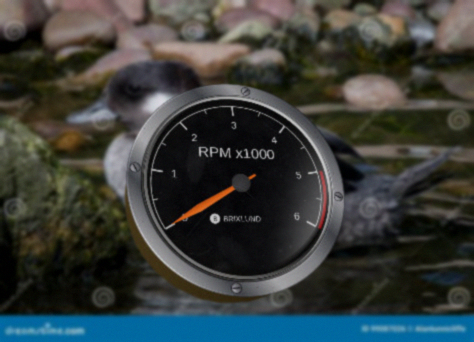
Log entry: 0 rpm
